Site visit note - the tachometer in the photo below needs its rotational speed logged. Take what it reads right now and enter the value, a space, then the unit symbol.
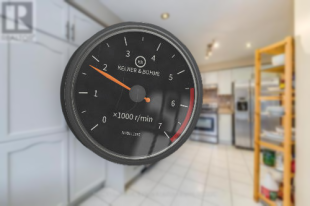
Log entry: 1750 rpm
